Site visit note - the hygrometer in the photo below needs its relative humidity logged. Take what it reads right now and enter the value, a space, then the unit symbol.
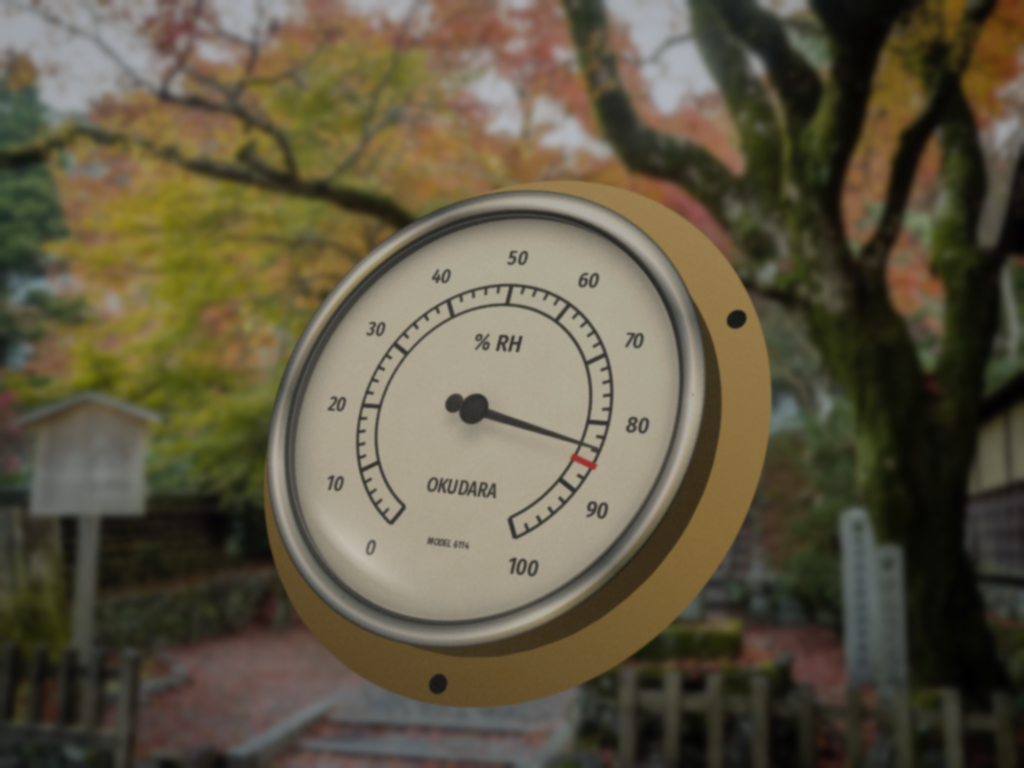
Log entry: 84 %
